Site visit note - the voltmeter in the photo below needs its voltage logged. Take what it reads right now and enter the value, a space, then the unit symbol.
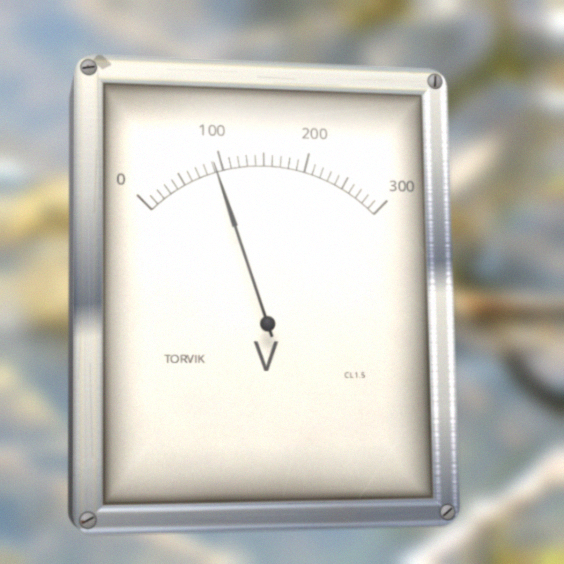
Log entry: 90 V
